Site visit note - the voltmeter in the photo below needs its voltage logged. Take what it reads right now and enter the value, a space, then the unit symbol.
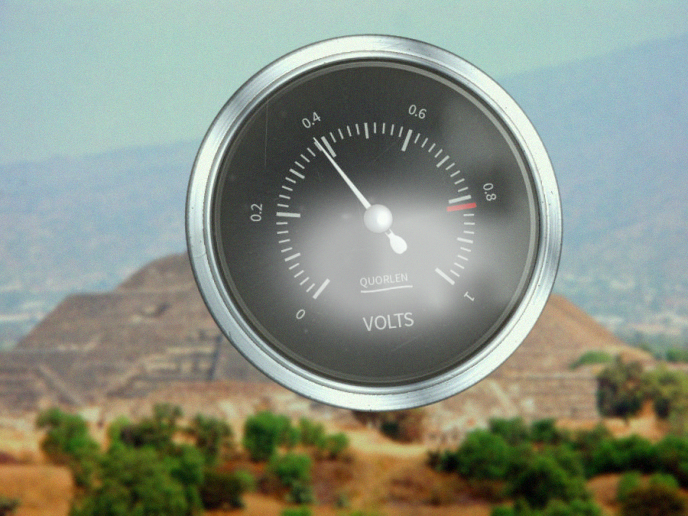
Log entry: 0.38 V
